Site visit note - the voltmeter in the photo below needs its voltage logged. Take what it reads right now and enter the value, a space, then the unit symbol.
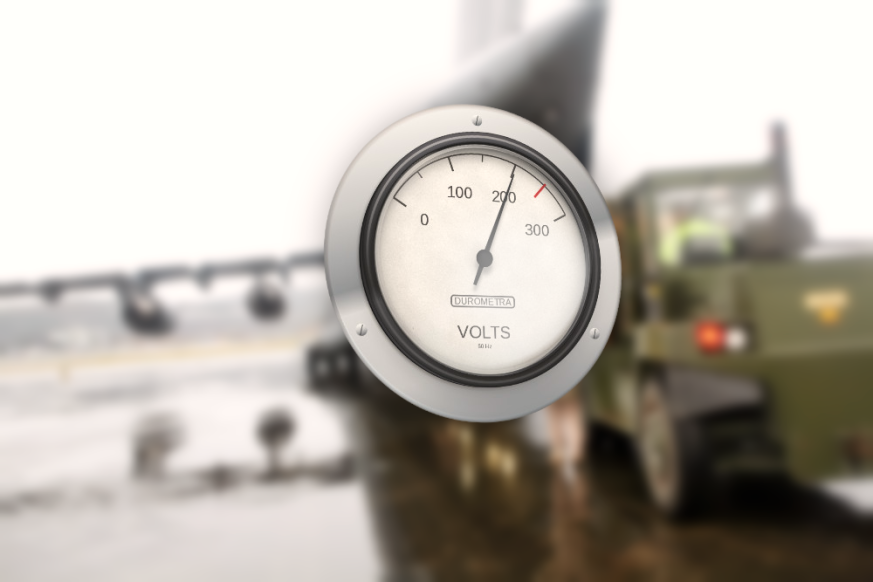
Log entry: 200 V
